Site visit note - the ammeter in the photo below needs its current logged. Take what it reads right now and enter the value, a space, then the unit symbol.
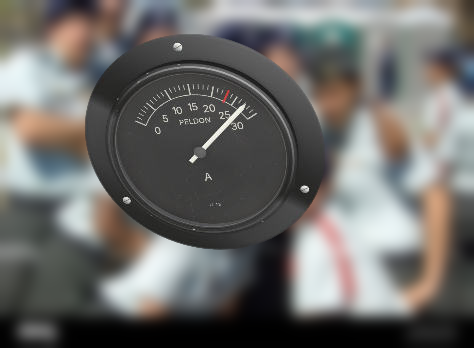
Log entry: 27 A
